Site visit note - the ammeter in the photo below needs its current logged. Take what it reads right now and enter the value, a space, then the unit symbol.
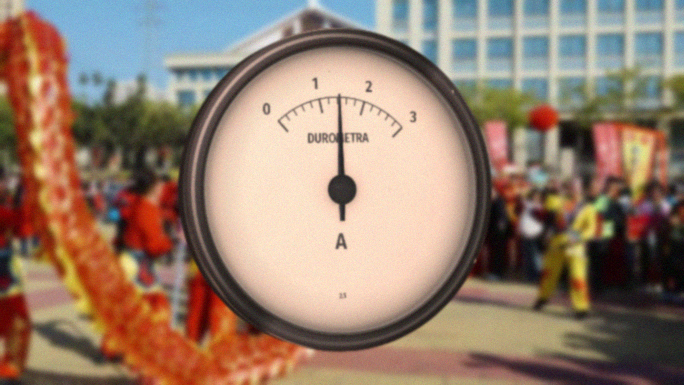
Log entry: 1.4 A
